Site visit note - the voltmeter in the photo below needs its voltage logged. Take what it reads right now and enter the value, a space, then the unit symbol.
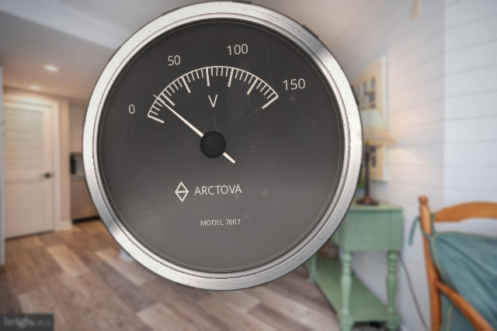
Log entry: 20 V
